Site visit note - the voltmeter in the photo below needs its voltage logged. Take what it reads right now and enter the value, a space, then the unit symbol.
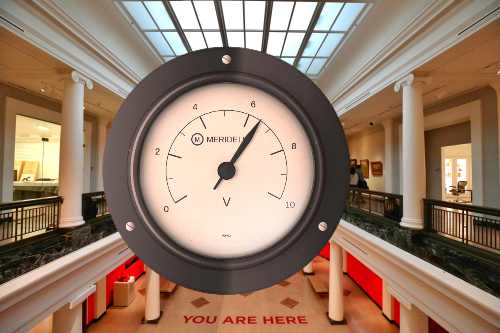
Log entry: 6.5 V
